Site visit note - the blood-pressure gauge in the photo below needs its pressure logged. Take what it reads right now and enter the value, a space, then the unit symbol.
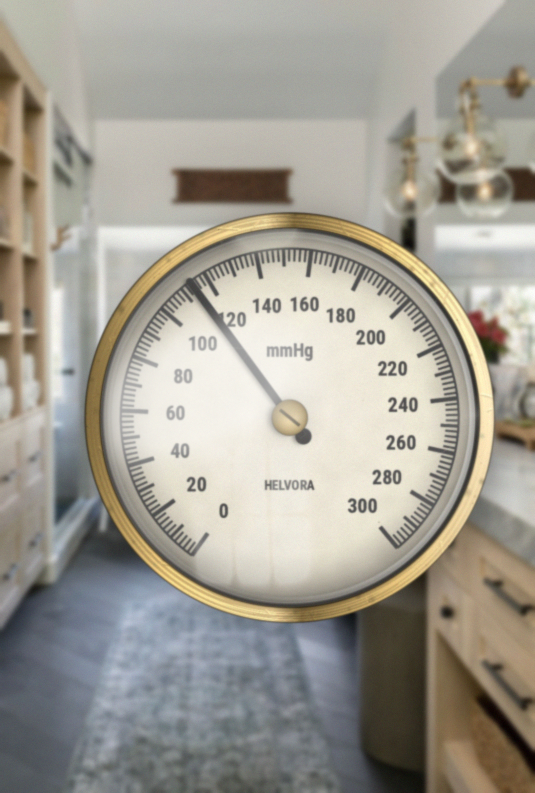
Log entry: 114 mmHg
